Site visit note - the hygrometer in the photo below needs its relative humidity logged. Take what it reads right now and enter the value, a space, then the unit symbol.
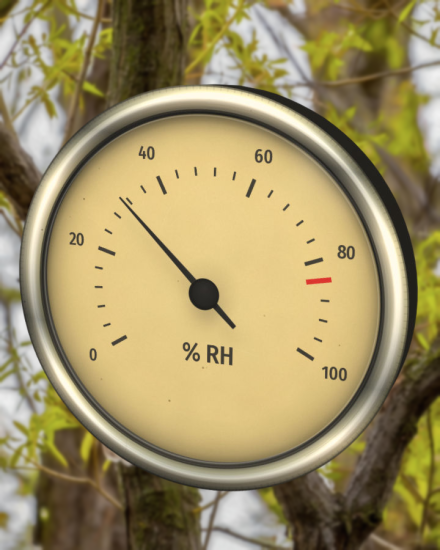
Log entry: 32 %
